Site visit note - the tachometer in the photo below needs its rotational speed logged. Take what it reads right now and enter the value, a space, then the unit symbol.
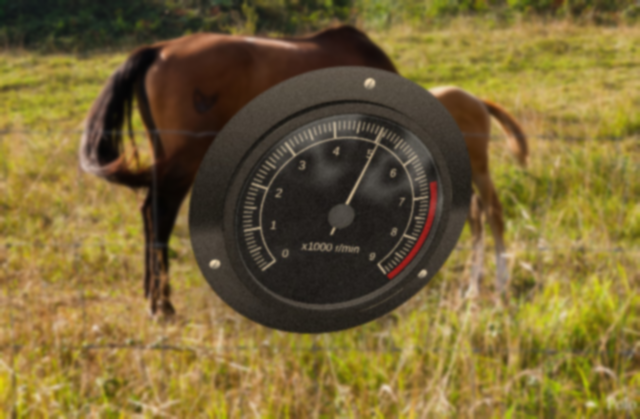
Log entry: 5000 rpm
